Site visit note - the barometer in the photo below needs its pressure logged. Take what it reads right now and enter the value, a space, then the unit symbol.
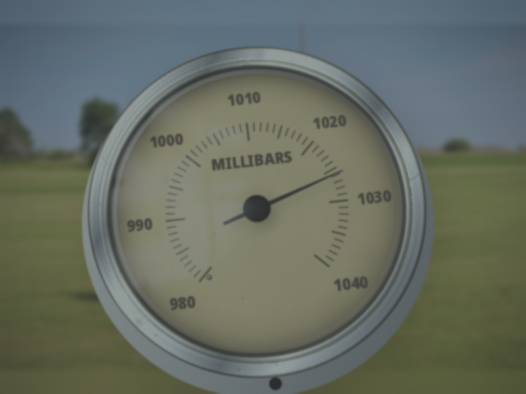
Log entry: 1026 mbar
